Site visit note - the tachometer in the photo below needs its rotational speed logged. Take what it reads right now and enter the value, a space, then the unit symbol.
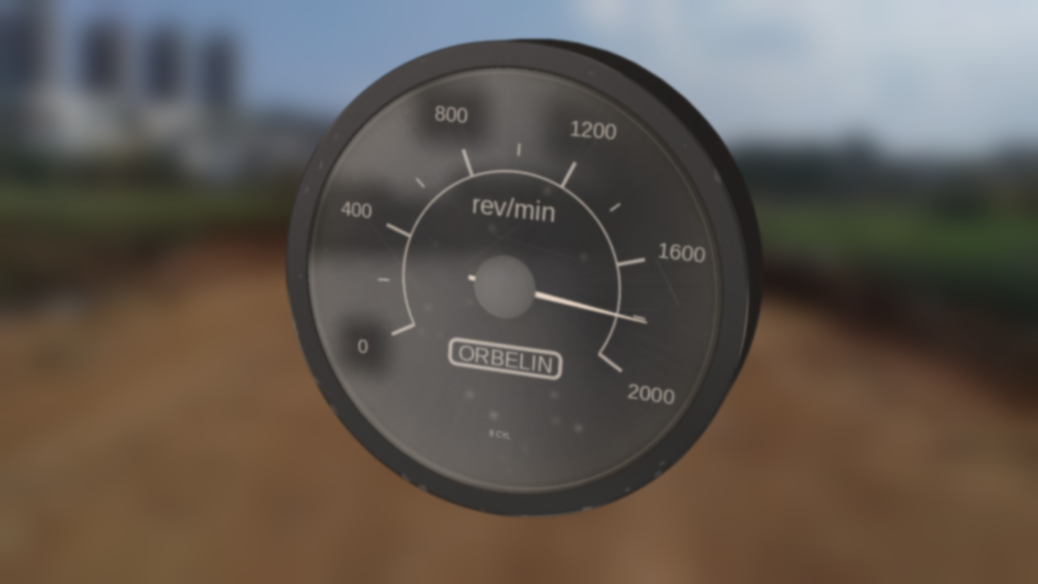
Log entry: 1800 rpm
